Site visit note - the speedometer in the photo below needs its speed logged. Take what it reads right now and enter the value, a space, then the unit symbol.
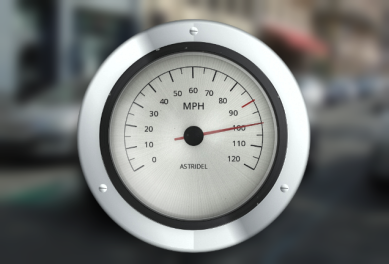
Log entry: 100 mph
